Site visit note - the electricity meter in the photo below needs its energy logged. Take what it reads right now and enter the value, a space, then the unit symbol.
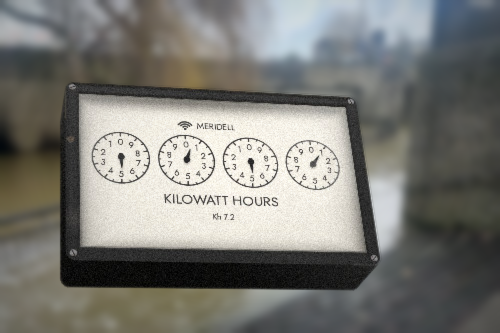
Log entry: 5051 kWh
